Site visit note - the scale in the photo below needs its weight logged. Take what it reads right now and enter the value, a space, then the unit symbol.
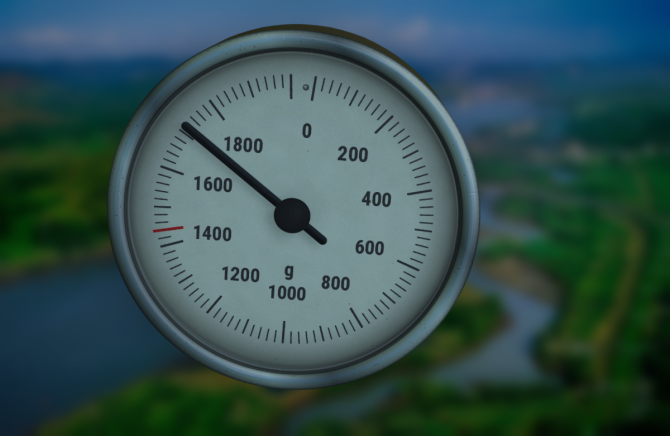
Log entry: 1720 g
